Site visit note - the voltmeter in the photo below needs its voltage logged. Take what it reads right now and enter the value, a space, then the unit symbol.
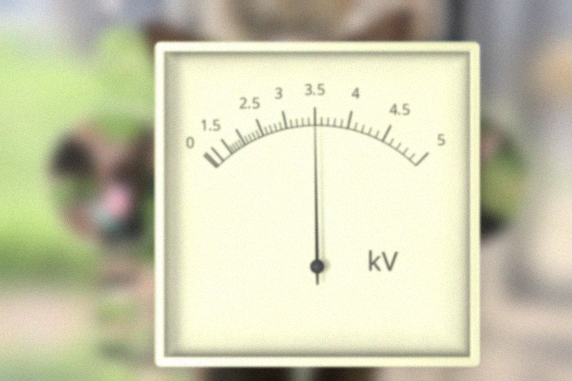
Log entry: 3.5 kV
